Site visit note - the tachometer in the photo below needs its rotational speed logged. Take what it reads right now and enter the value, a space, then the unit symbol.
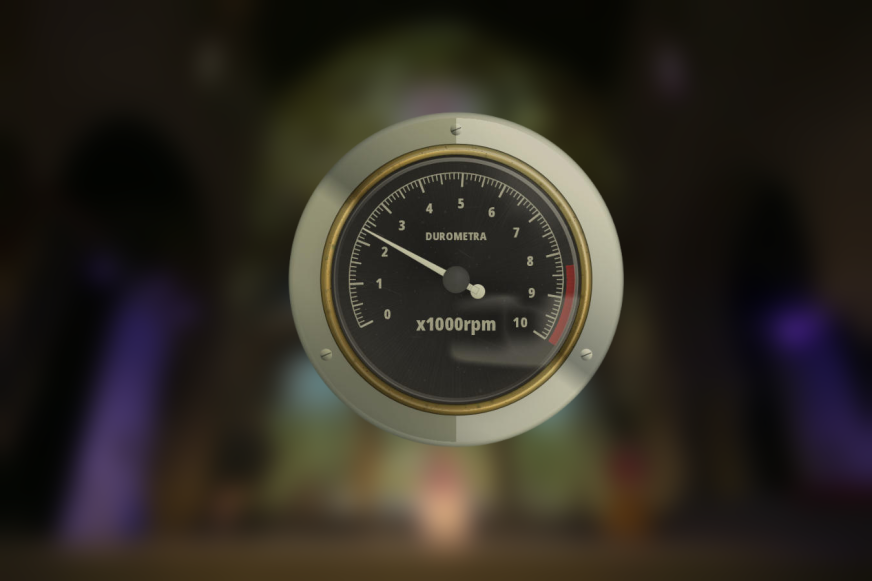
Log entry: 2300 rpm
